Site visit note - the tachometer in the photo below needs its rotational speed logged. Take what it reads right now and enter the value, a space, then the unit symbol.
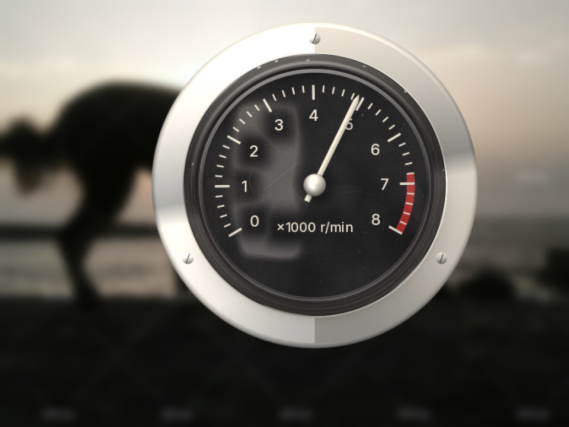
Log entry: 4900 rpm
